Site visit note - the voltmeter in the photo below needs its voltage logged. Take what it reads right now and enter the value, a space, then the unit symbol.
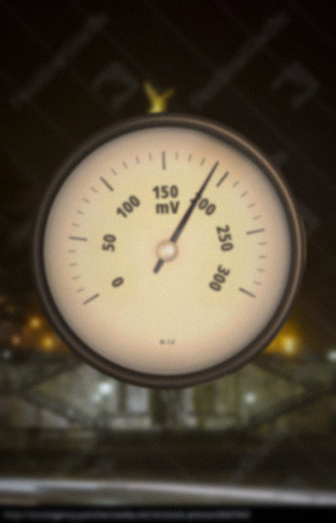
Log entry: 190 mV
